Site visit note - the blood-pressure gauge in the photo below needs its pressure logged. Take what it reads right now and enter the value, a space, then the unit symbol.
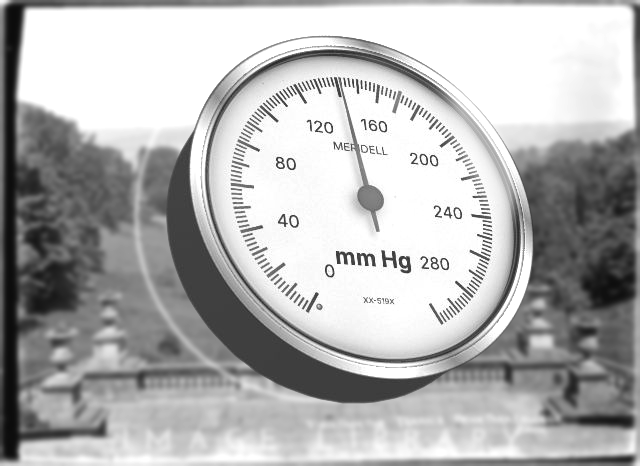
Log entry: 140 mmHg
